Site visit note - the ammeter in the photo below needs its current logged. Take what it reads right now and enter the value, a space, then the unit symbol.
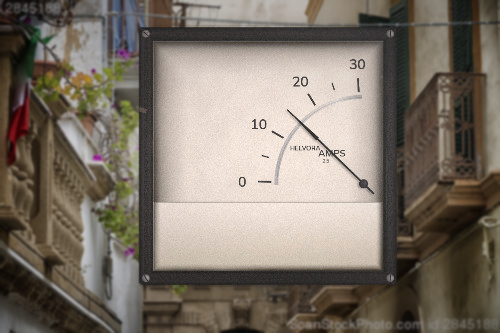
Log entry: 15 A
